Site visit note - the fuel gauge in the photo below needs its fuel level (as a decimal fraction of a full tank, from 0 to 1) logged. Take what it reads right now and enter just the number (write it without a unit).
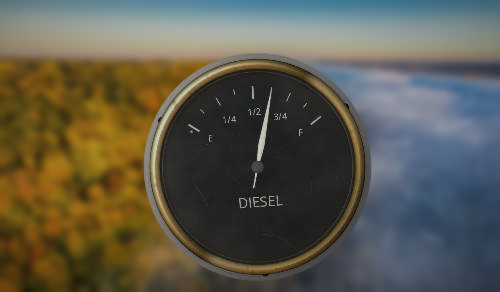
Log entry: 0.625
